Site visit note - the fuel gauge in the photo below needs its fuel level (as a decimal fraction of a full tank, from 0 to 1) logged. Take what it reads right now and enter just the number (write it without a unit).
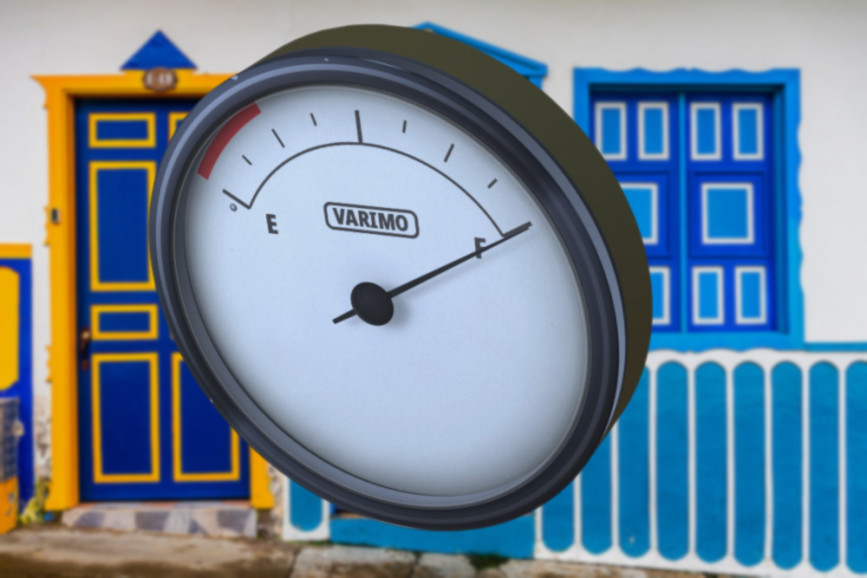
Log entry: 1
